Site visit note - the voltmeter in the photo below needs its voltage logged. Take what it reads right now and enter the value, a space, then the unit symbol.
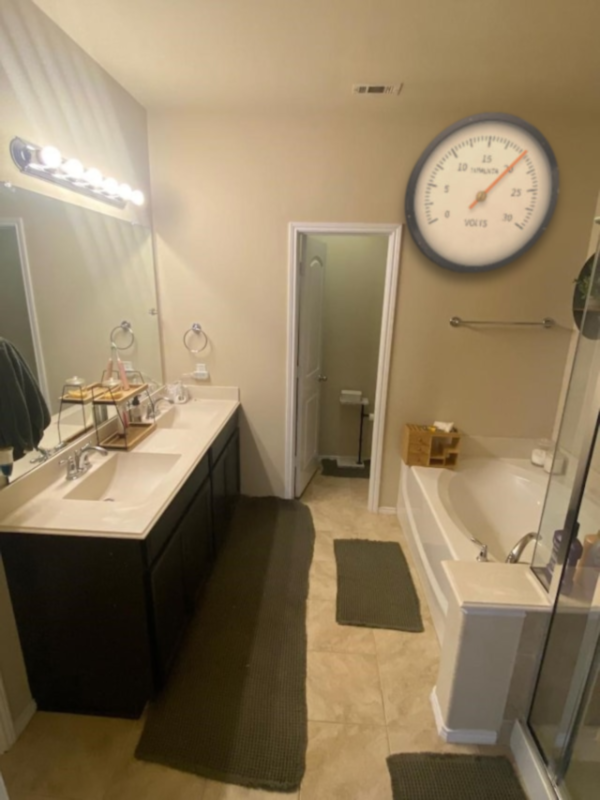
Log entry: 20 V
